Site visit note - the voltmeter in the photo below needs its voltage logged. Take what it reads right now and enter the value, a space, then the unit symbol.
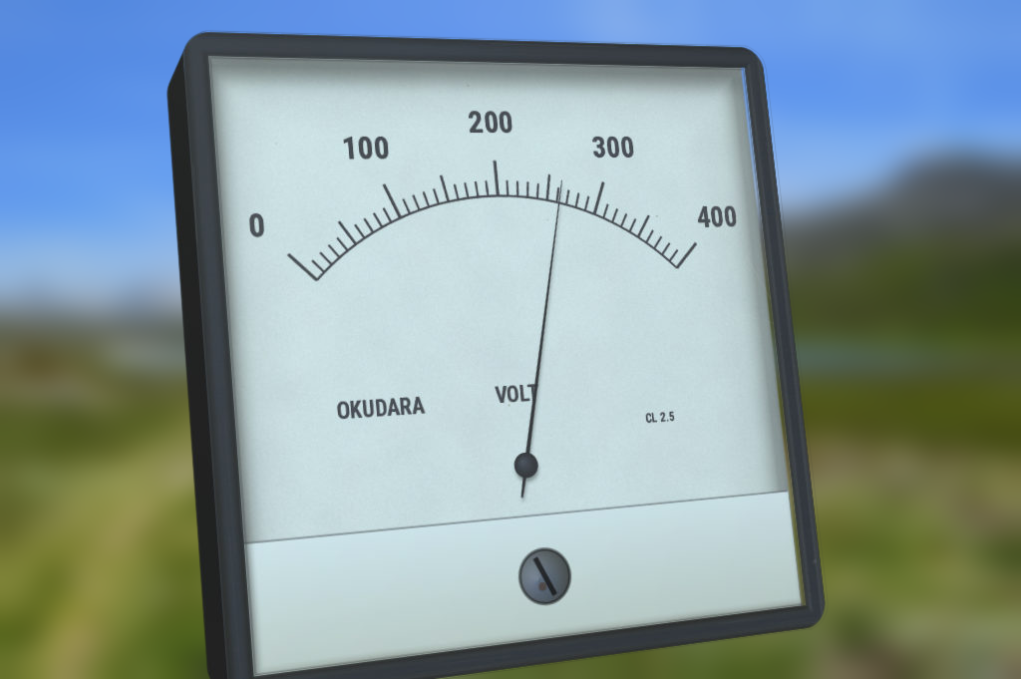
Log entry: 260 V
